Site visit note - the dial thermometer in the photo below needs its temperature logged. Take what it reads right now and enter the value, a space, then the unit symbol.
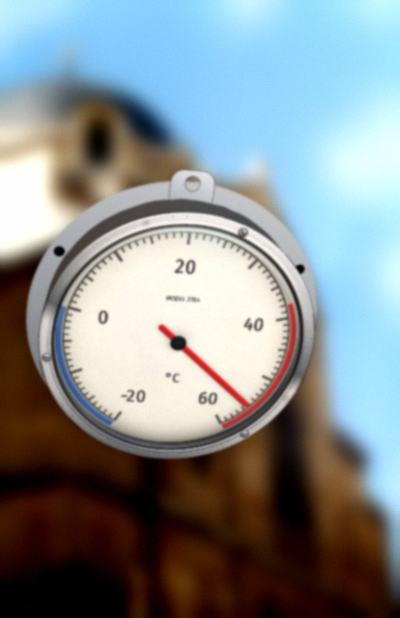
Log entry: 55 °C
